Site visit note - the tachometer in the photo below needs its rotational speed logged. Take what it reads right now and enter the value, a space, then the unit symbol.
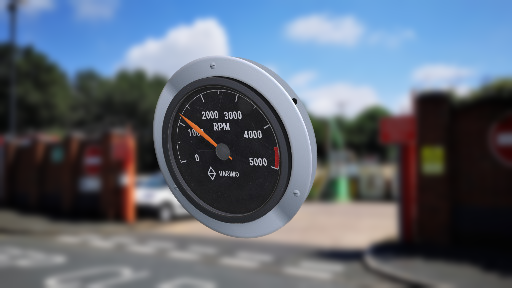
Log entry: 1250 rpm
